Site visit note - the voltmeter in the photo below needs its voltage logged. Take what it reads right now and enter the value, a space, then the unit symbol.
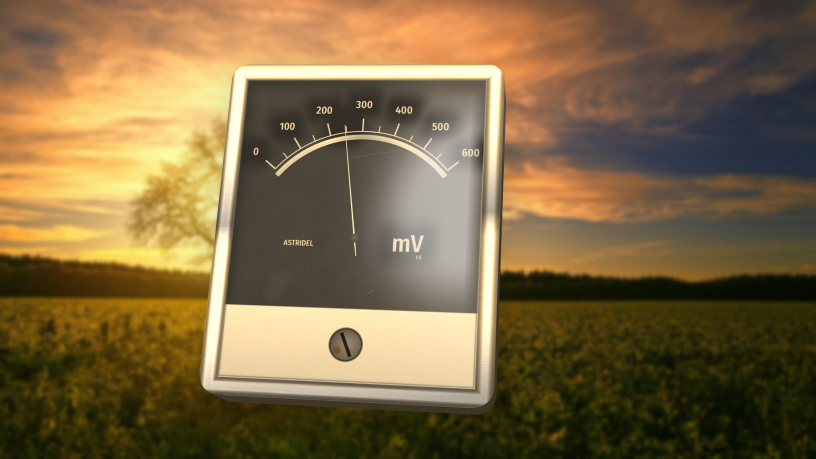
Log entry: 250 mV
